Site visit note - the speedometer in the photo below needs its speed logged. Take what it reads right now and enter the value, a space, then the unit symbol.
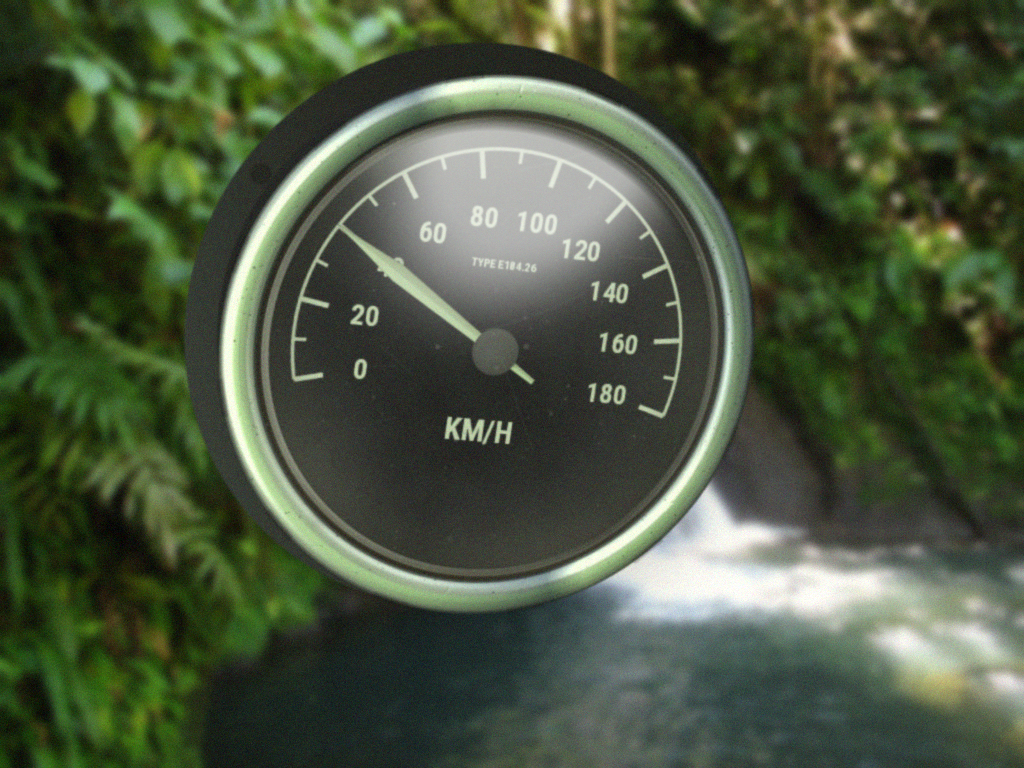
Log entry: 40 km/h
